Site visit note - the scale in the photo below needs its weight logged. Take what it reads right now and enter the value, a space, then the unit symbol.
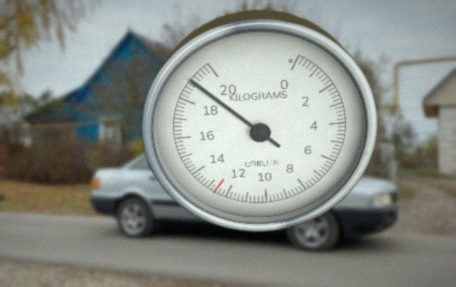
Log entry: 19 kg
